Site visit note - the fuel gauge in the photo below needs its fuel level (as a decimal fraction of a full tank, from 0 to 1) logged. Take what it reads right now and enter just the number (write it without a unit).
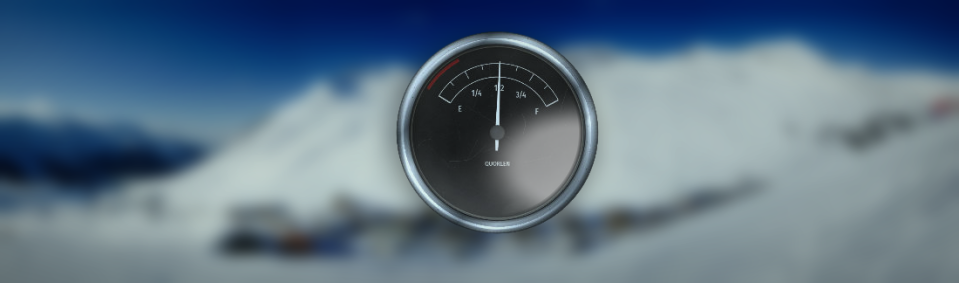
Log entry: 0.5
